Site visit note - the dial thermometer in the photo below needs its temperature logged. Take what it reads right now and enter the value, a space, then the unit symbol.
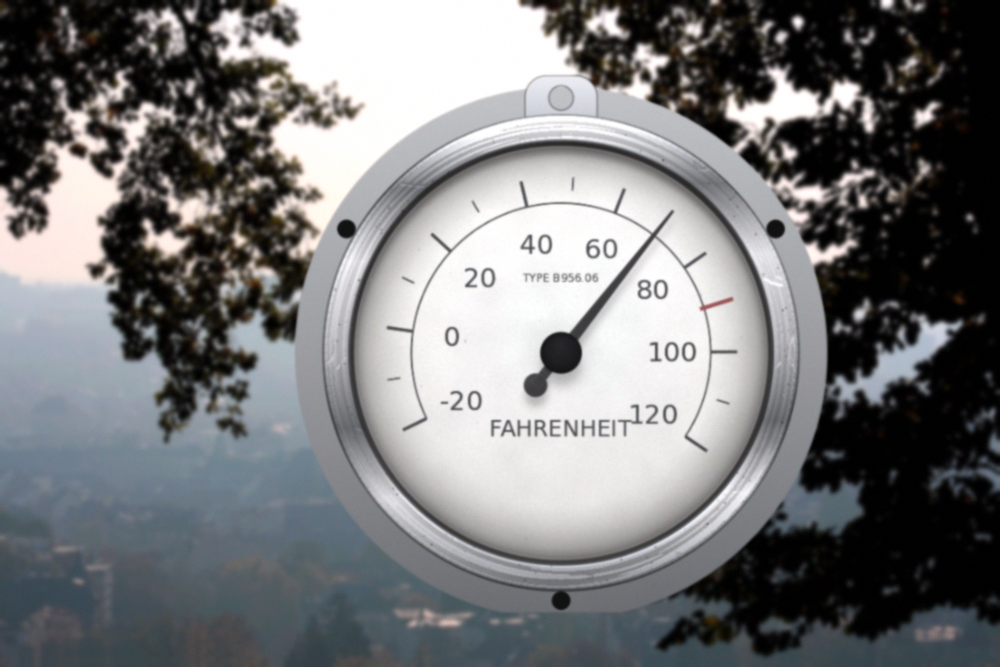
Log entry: 70 °F
